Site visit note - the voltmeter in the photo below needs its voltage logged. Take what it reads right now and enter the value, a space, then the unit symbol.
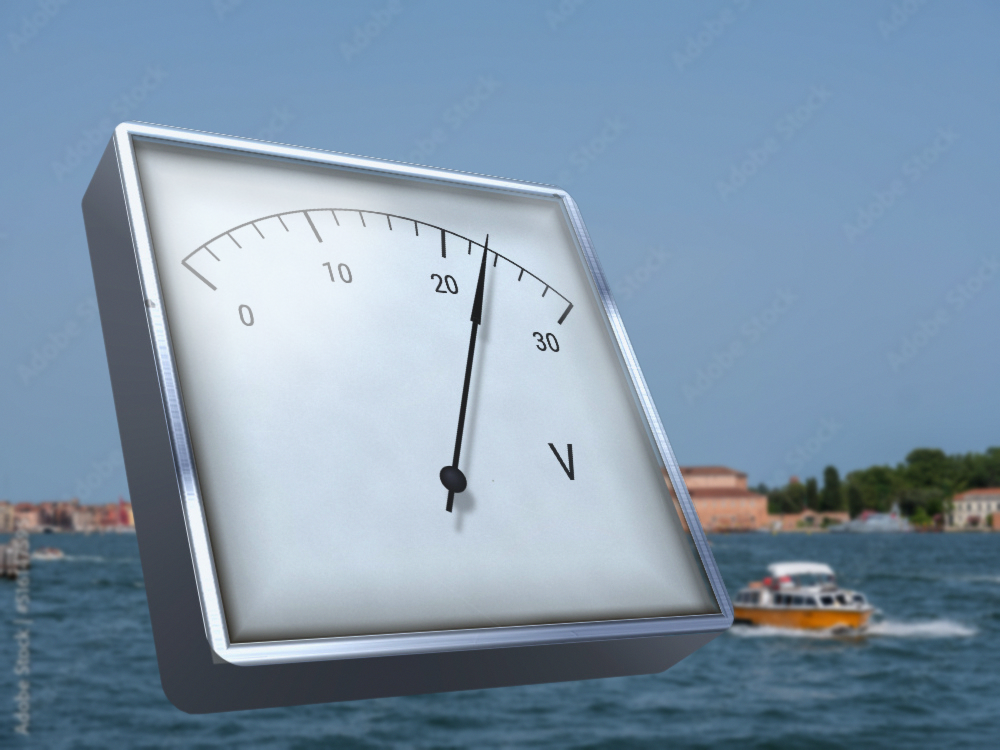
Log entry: 23 V
